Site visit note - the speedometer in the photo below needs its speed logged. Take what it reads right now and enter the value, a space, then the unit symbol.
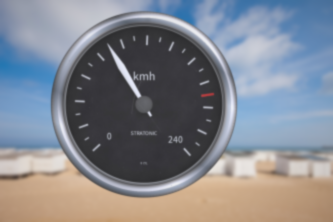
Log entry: 90 km/h
